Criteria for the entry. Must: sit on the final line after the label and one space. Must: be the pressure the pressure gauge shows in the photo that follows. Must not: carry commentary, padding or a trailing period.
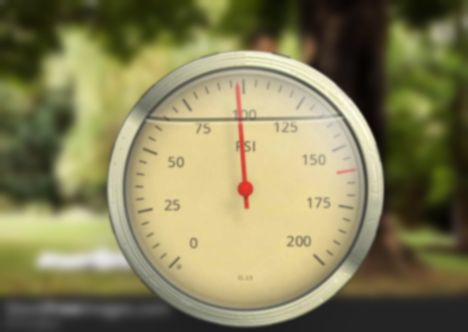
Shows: 97.5 psi
